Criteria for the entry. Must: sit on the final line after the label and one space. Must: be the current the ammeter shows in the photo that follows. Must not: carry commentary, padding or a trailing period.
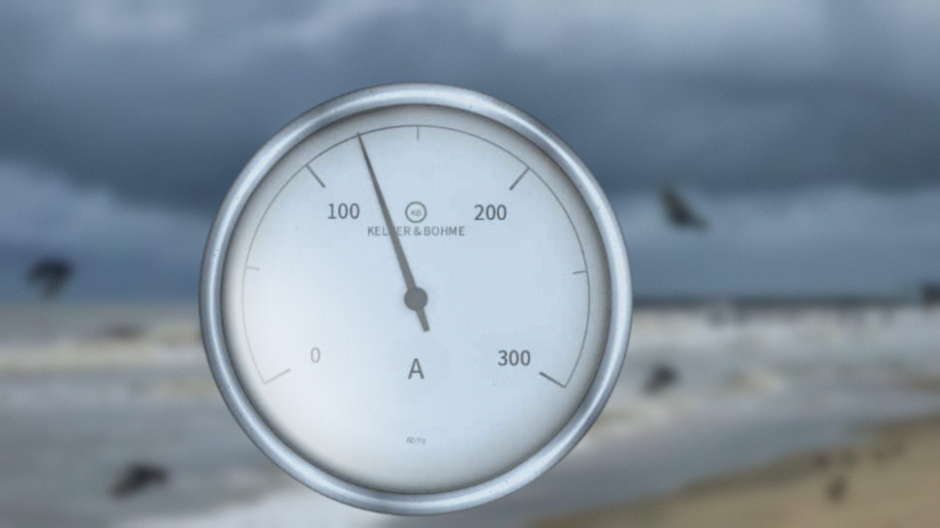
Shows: 125 A
